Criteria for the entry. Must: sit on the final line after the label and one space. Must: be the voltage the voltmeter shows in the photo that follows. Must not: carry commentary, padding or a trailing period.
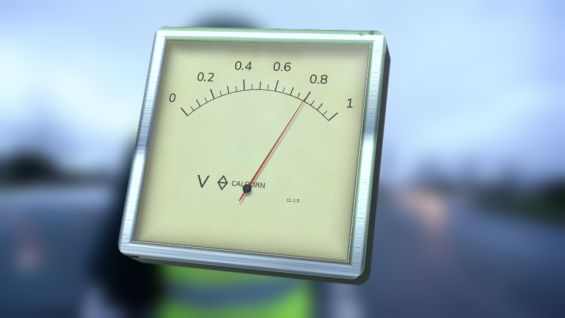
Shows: 0.8 V
